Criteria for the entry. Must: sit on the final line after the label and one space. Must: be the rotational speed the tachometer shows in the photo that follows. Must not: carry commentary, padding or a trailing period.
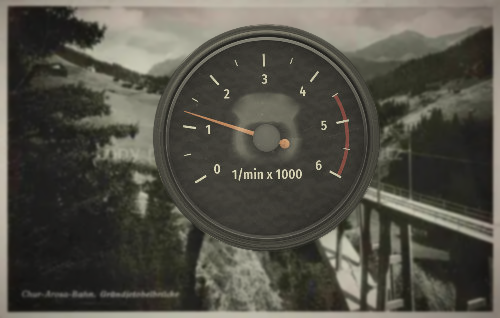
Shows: 1250 rpm
